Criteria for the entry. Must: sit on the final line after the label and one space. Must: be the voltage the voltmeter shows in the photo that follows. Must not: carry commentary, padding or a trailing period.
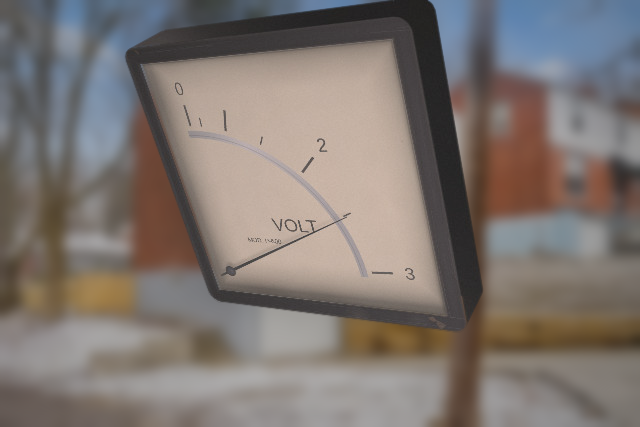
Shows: 2.5 V
